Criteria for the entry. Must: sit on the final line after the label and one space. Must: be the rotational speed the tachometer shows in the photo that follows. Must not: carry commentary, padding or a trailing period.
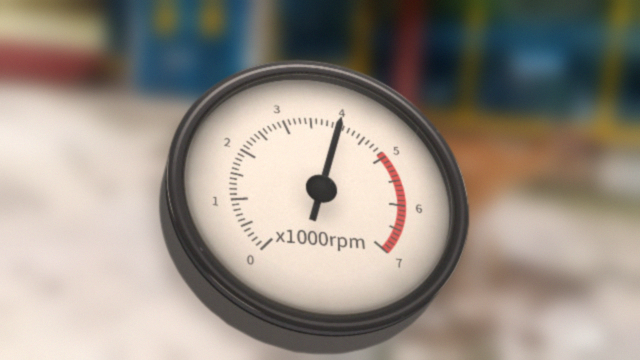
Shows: 4000 rpm
